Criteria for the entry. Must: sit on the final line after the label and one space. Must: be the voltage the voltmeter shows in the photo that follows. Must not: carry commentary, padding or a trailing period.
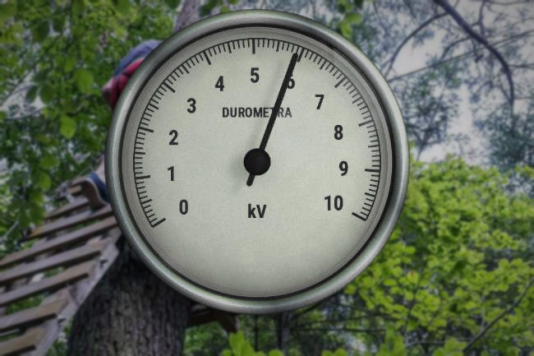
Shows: 5.9 kV
